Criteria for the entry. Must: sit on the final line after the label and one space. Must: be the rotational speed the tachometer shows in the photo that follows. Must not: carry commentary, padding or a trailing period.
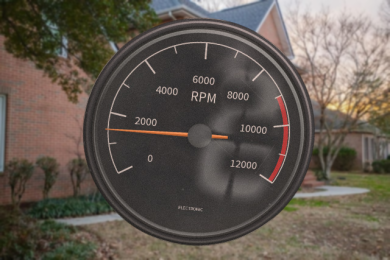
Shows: 1500 rpm
